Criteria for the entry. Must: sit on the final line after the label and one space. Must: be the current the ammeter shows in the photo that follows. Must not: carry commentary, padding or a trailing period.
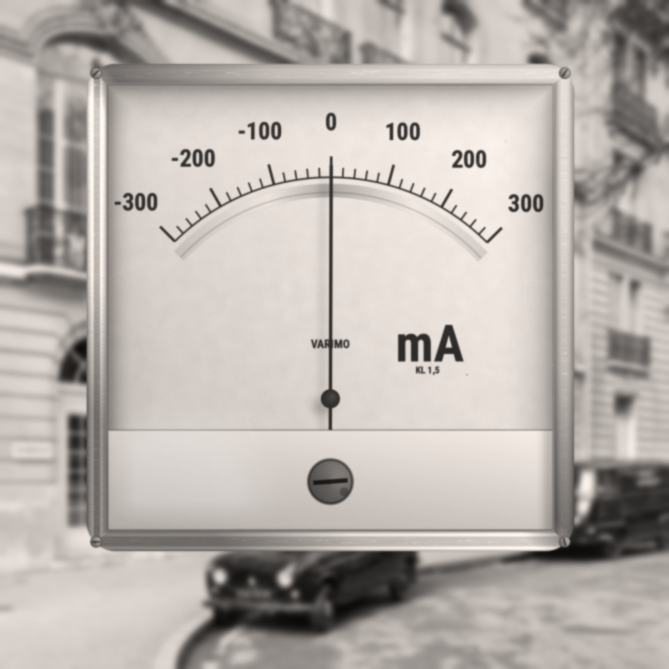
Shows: 0 mA
